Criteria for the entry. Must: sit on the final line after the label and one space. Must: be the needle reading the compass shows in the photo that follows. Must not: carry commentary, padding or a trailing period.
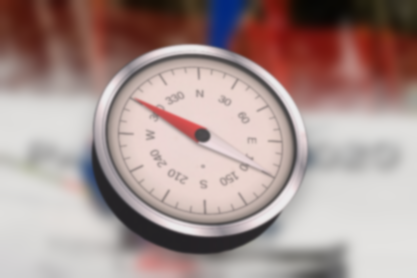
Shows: 300 °
